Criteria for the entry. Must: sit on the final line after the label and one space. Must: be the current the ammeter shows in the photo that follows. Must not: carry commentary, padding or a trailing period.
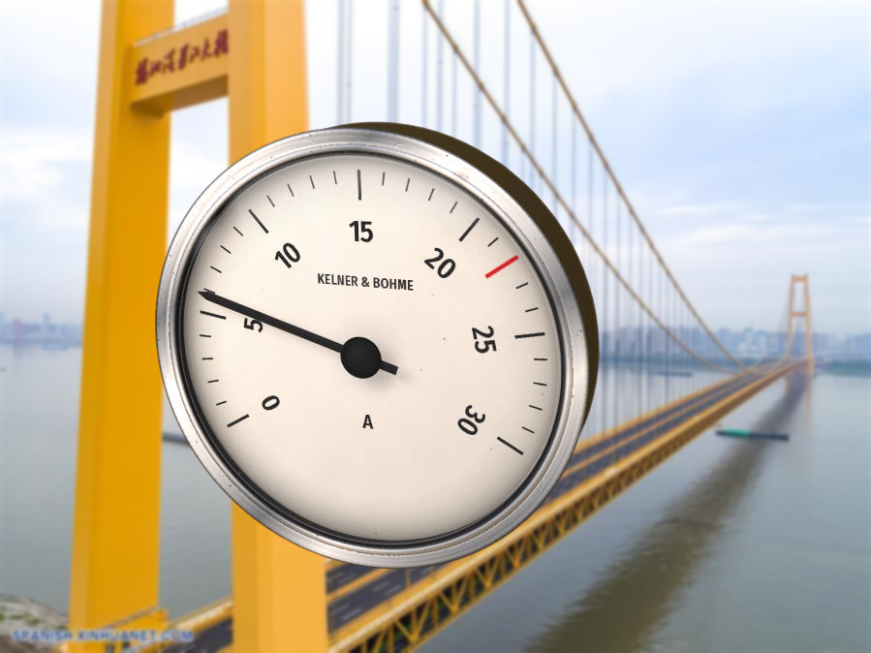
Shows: 6 A
